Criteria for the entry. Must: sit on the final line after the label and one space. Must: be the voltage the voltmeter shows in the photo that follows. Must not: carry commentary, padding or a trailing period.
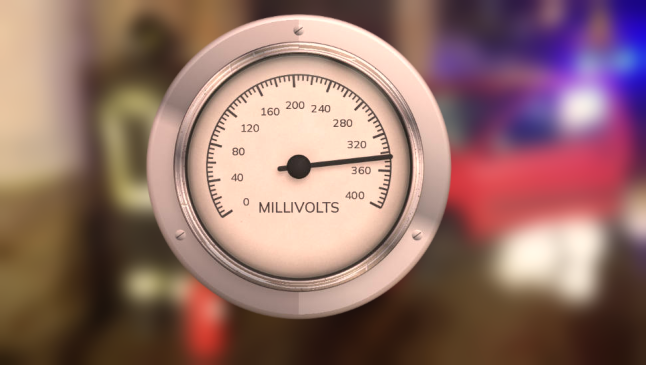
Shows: 345 mV
